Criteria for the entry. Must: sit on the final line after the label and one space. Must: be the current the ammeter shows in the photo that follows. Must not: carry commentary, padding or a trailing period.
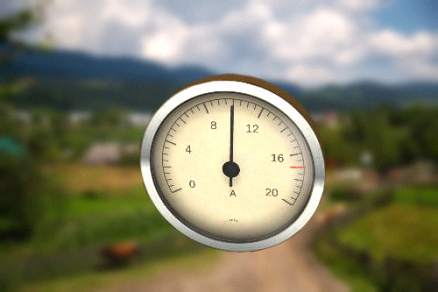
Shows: 10 A
